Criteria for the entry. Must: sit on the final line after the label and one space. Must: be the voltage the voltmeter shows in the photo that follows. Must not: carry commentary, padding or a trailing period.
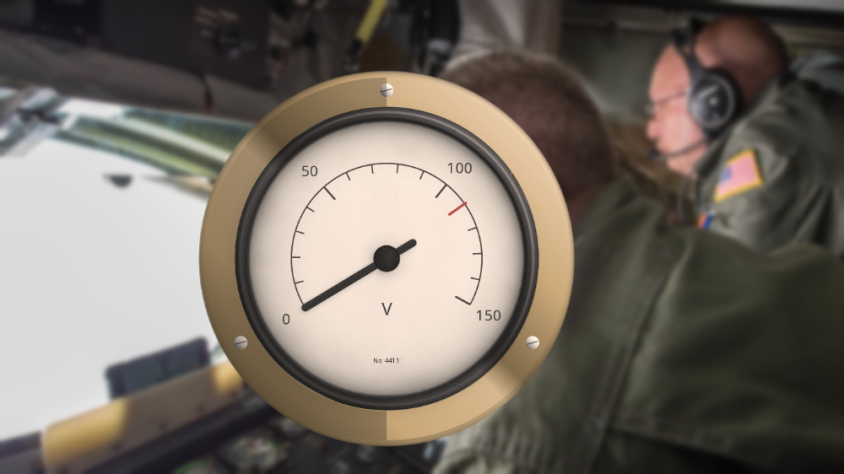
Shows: 0 V
